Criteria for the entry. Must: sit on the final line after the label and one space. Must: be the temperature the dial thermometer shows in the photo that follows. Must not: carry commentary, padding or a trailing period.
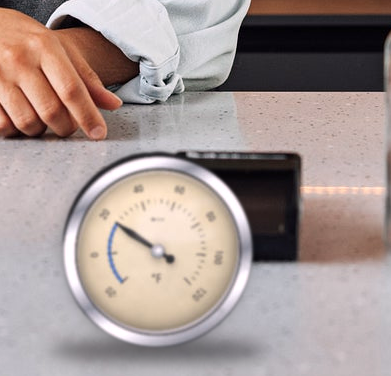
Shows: 20 °F
